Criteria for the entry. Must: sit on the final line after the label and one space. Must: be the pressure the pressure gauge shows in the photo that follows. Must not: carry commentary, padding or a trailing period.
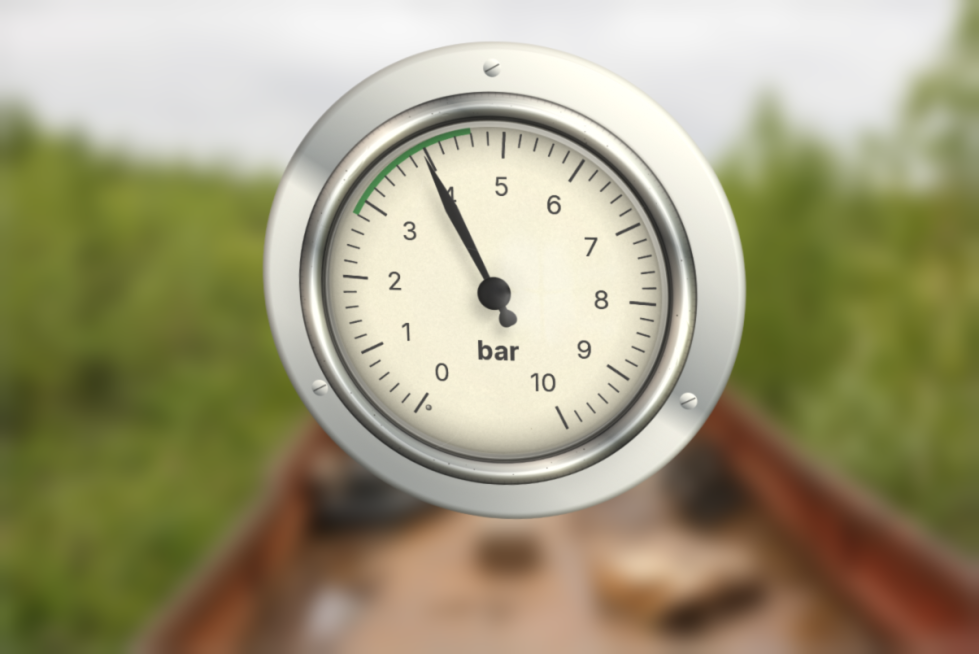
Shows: 4 bar
